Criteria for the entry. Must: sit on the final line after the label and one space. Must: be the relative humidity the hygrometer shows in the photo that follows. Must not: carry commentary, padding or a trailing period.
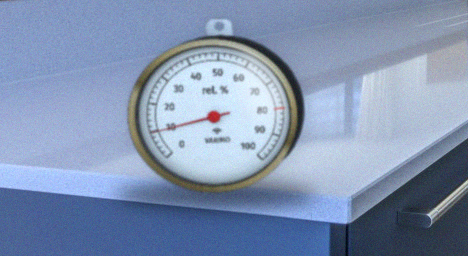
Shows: 10 %
